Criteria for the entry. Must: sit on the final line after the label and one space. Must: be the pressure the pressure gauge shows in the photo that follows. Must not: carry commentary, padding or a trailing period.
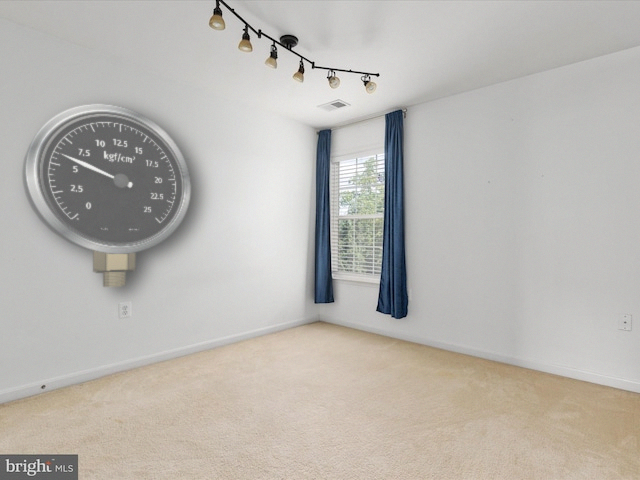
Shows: 6 kg/cm²
